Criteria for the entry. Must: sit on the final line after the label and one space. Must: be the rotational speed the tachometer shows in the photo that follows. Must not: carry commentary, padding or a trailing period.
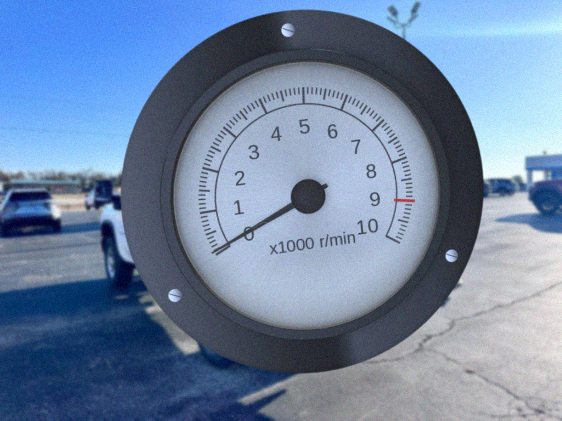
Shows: 100 rpm
